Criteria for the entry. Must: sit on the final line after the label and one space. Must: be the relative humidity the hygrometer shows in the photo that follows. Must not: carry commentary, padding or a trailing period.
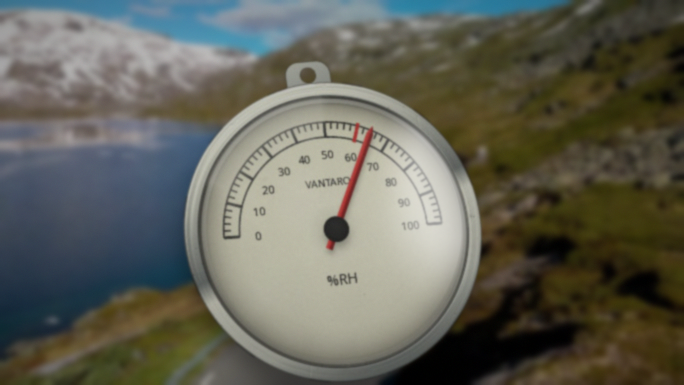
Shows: 64 %
